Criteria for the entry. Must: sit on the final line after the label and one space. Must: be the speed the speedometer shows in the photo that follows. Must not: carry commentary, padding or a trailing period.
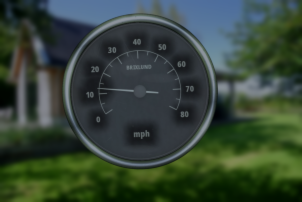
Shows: 12.5 mph
